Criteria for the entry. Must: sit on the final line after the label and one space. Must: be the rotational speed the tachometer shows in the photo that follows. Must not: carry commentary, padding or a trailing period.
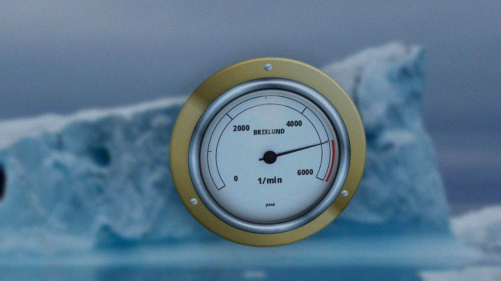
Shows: 5000 rpm
